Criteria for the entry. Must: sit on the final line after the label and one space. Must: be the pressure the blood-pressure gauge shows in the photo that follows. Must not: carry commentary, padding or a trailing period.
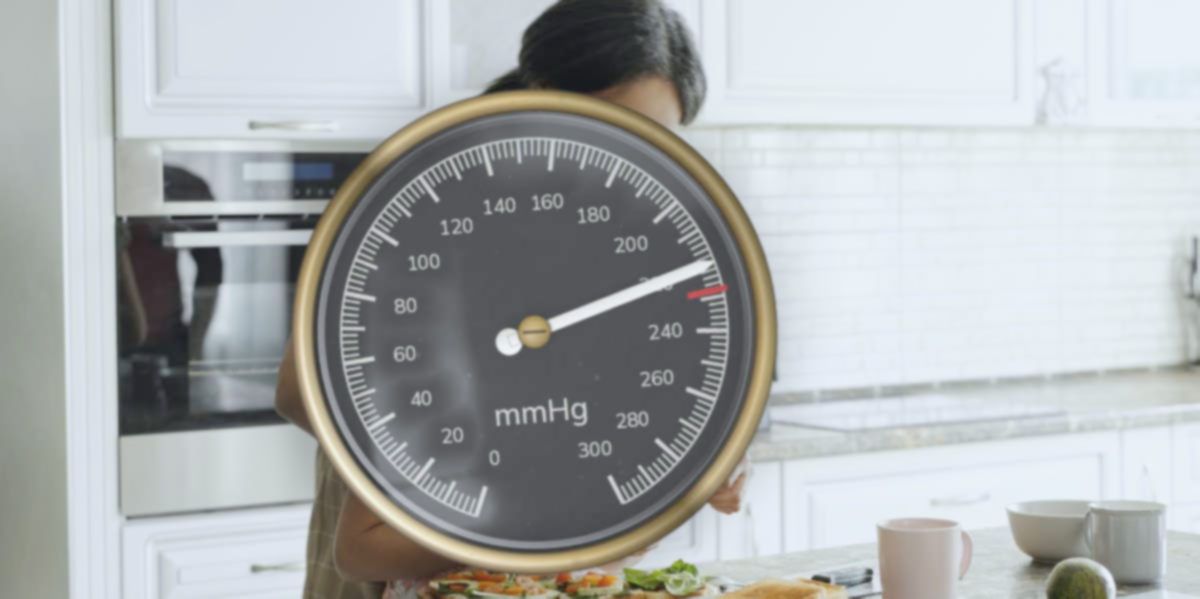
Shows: 220 mmHg
